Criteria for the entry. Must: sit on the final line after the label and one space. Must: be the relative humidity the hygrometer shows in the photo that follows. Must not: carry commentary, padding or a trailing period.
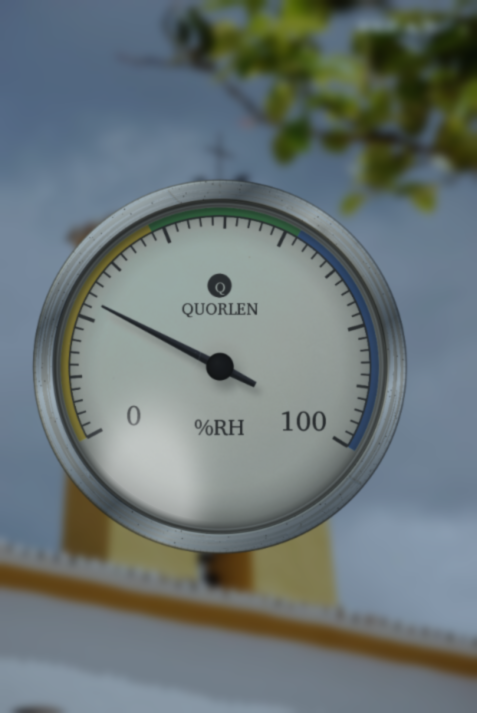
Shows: 23 %
